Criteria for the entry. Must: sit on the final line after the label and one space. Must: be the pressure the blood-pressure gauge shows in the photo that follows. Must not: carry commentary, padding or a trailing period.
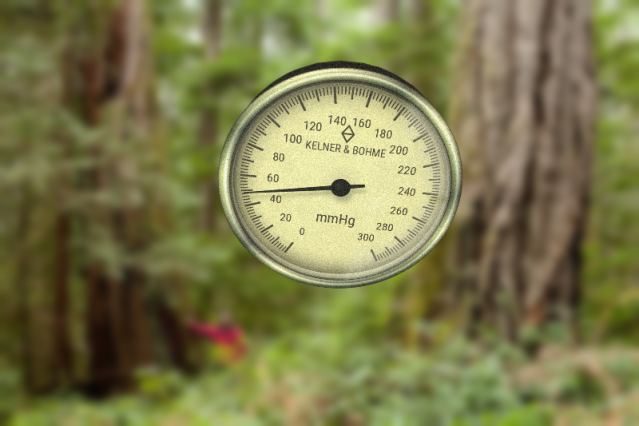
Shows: 50 mmHg
